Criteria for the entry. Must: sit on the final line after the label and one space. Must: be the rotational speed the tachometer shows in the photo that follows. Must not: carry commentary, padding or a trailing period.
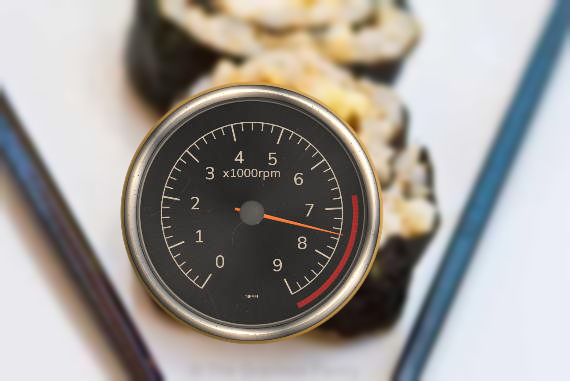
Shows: 7500 rpm
